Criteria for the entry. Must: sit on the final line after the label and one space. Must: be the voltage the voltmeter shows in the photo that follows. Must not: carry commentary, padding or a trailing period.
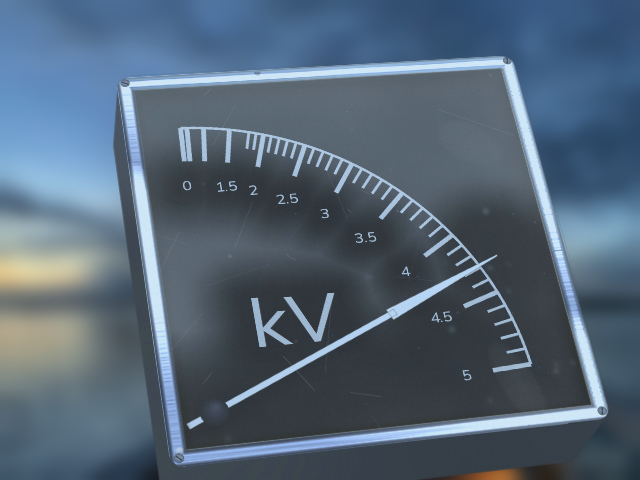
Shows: 4.3 kV
